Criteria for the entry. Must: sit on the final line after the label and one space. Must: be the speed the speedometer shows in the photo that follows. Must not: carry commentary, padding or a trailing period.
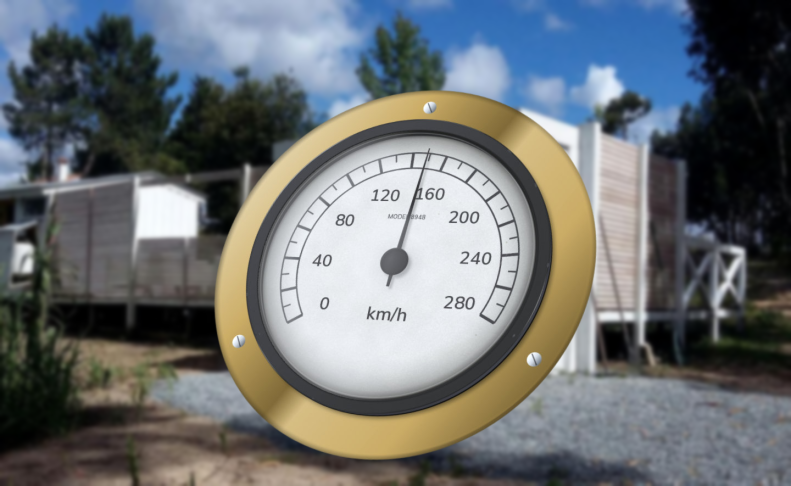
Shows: 150 km/h
